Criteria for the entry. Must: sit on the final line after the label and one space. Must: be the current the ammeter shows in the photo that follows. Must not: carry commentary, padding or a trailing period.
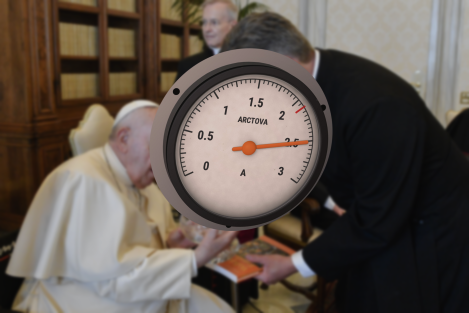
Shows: 2.5 A
